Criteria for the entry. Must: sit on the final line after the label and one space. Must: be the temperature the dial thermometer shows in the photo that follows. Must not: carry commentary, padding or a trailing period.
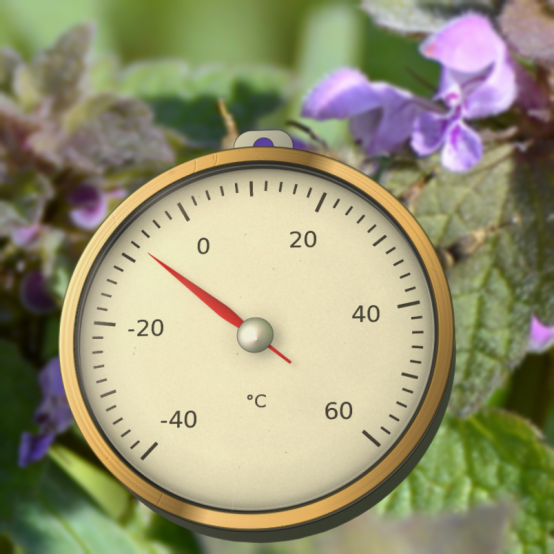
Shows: -8 °C
